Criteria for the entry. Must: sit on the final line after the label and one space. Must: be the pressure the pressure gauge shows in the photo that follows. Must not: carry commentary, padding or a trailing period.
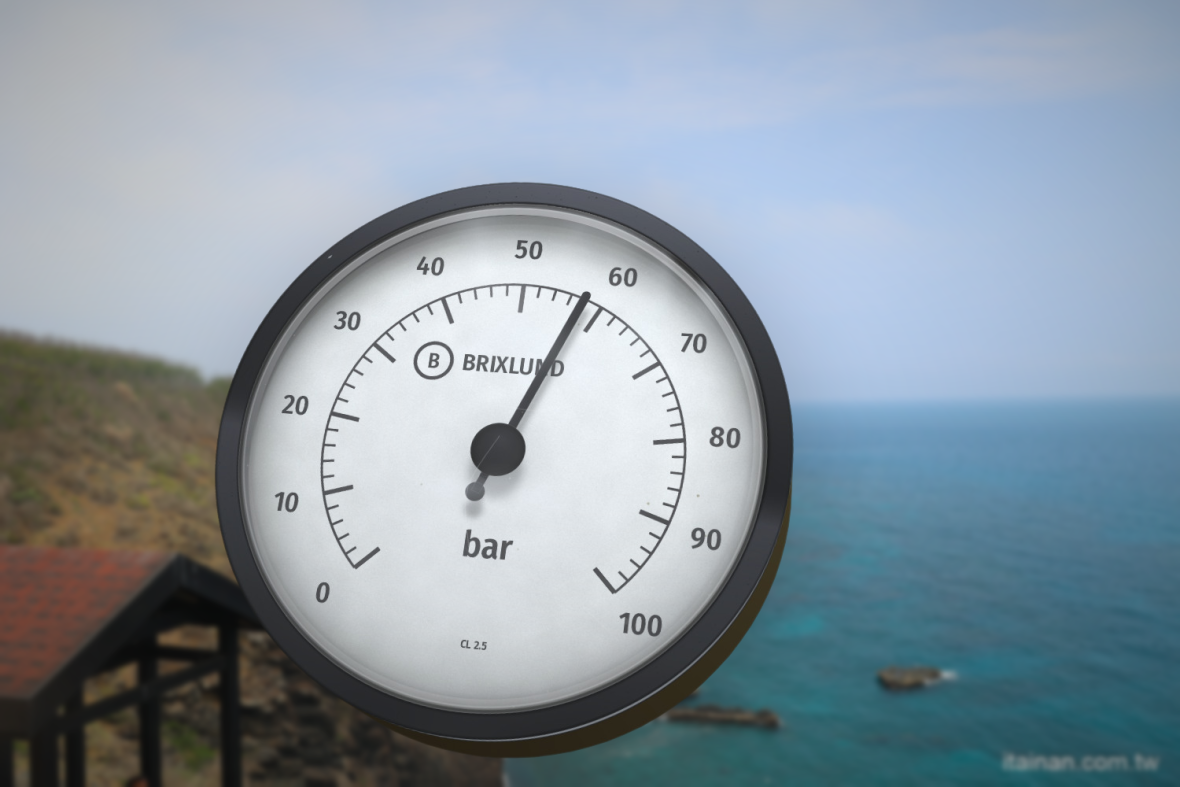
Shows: 58 bar
